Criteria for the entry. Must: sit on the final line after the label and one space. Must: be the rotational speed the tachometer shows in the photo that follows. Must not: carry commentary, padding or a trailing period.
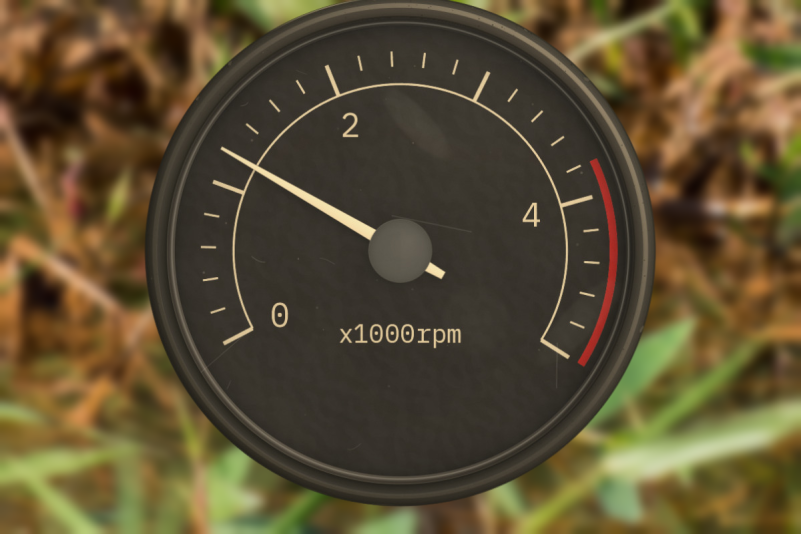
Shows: 1200 rpm
